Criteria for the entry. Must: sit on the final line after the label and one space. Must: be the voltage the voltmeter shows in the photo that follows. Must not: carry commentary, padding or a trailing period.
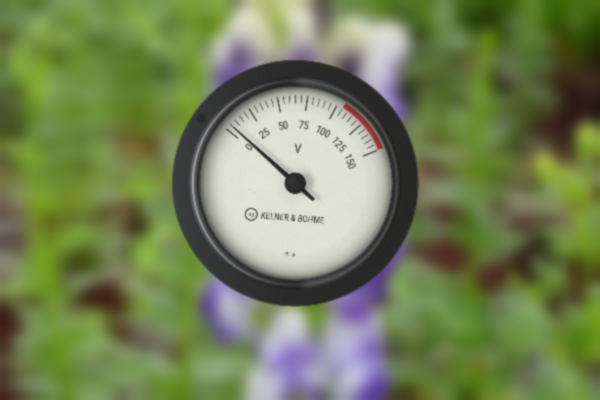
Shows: 5 V
